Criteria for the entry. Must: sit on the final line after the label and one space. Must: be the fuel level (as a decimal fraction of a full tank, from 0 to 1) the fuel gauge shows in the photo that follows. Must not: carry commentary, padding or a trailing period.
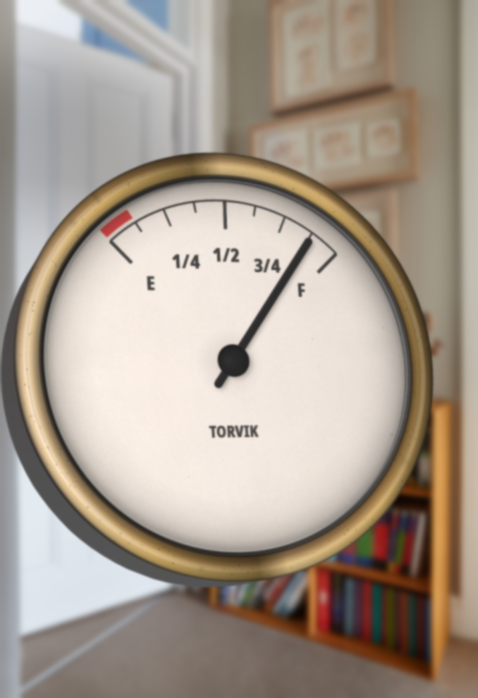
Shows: 0.875
